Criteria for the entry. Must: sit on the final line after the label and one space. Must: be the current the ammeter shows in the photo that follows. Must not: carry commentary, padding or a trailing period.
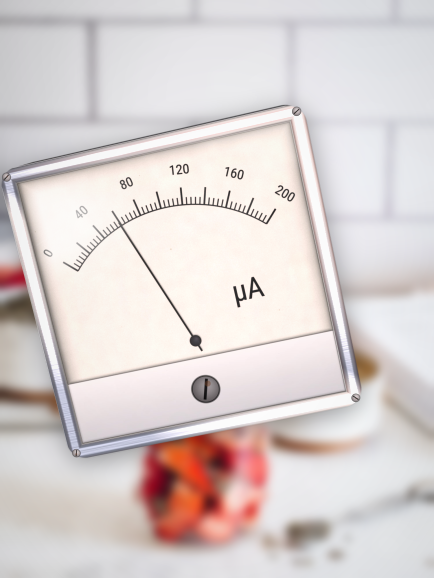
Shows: 60 µA
